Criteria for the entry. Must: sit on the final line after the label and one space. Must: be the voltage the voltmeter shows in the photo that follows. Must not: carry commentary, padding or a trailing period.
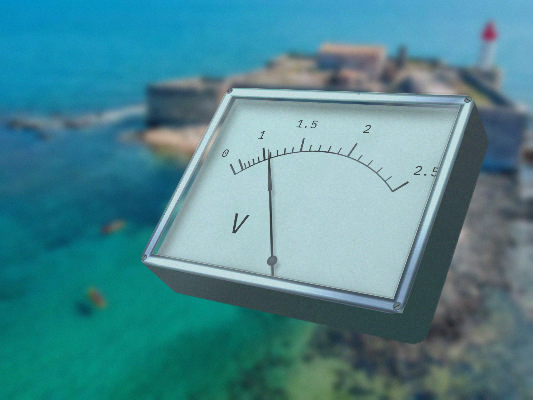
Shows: 1.1 V
